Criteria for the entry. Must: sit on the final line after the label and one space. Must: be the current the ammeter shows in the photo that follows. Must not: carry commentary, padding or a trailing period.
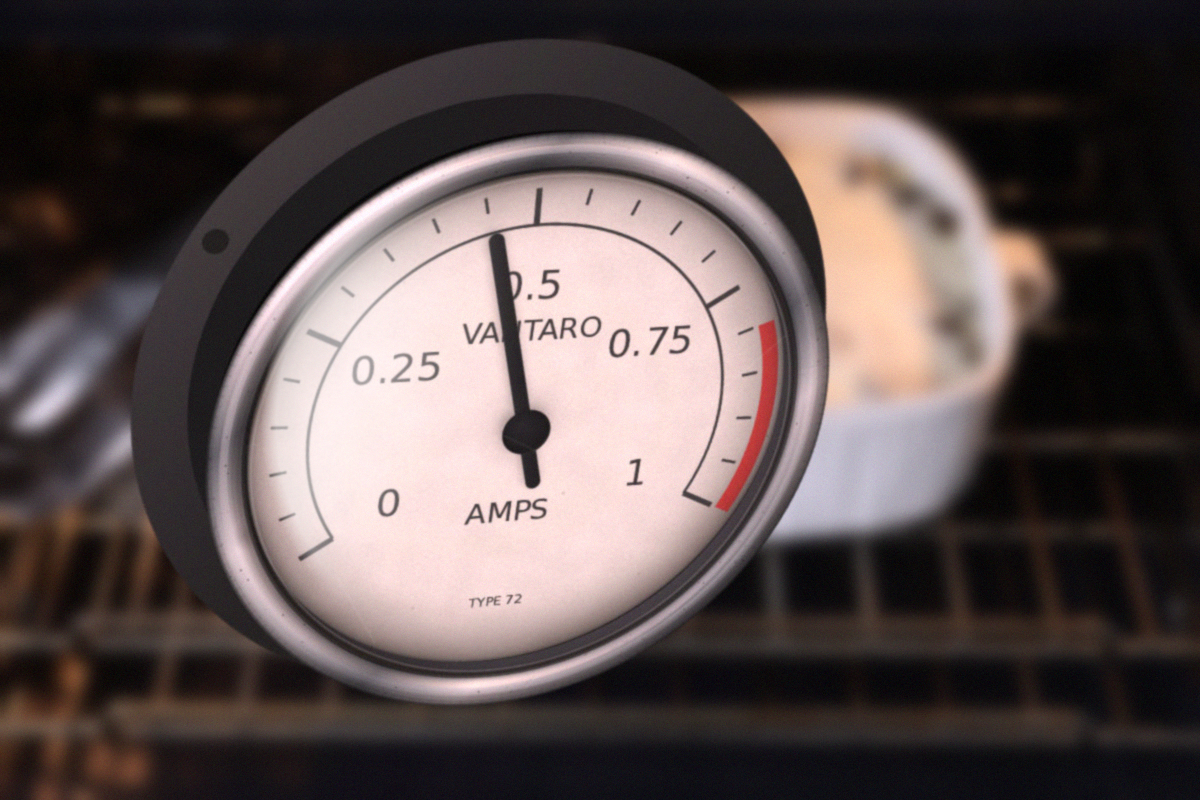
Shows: 0.45 A
